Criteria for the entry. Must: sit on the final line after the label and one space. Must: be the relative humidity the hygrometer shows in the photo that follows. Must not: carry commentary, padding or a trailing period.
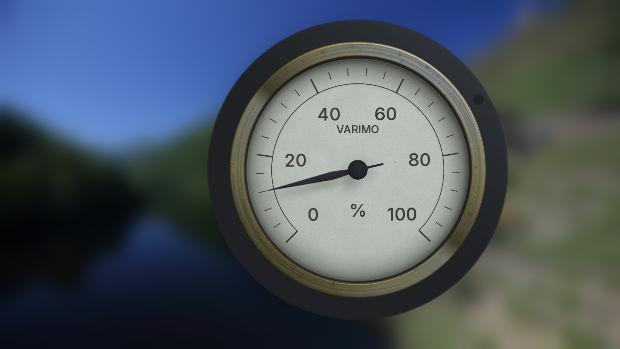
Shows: 12 %
